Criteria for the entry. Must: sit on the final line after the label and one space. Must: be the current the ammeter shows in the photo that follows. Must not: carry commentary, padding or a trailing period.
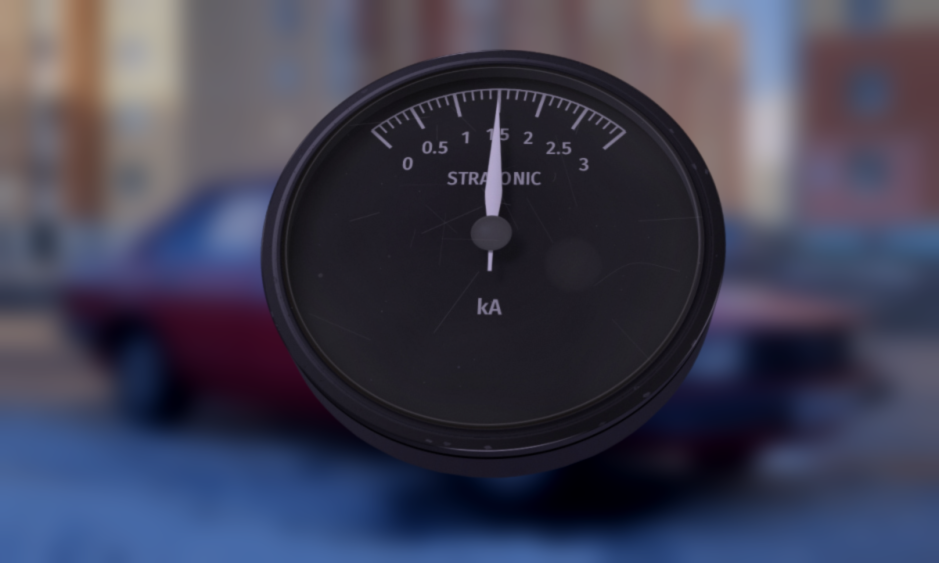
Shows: 1.5 kA
